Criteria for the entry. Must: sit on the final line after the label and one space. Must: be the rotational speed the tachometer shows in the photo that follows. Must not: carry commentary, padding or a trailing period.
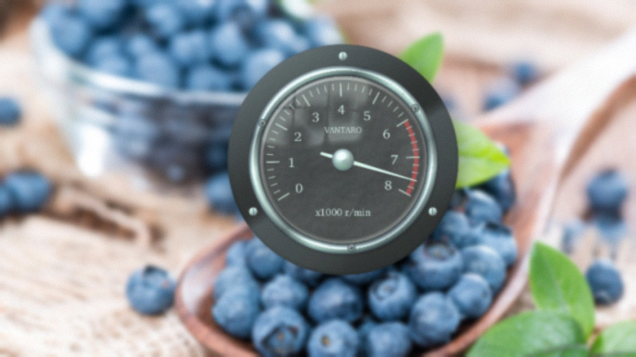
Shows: 7600 rpm
